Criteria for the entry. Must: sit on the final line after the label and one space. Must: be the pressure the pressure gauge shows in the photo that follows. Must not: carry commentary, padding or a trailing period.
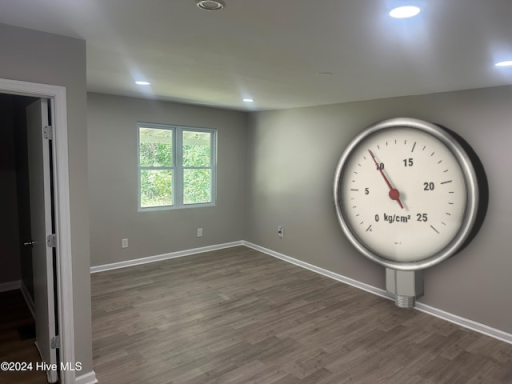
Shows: 10 kg/cm²
